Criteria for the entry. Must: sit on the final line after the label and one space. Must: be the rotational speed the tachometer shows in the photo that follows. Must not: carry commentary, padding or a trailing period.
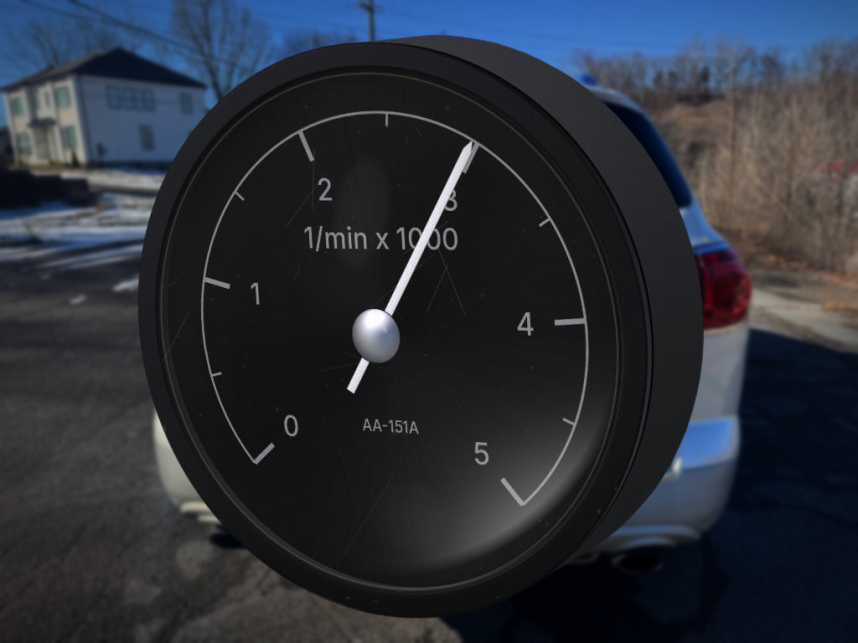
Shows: 3000 rpm
